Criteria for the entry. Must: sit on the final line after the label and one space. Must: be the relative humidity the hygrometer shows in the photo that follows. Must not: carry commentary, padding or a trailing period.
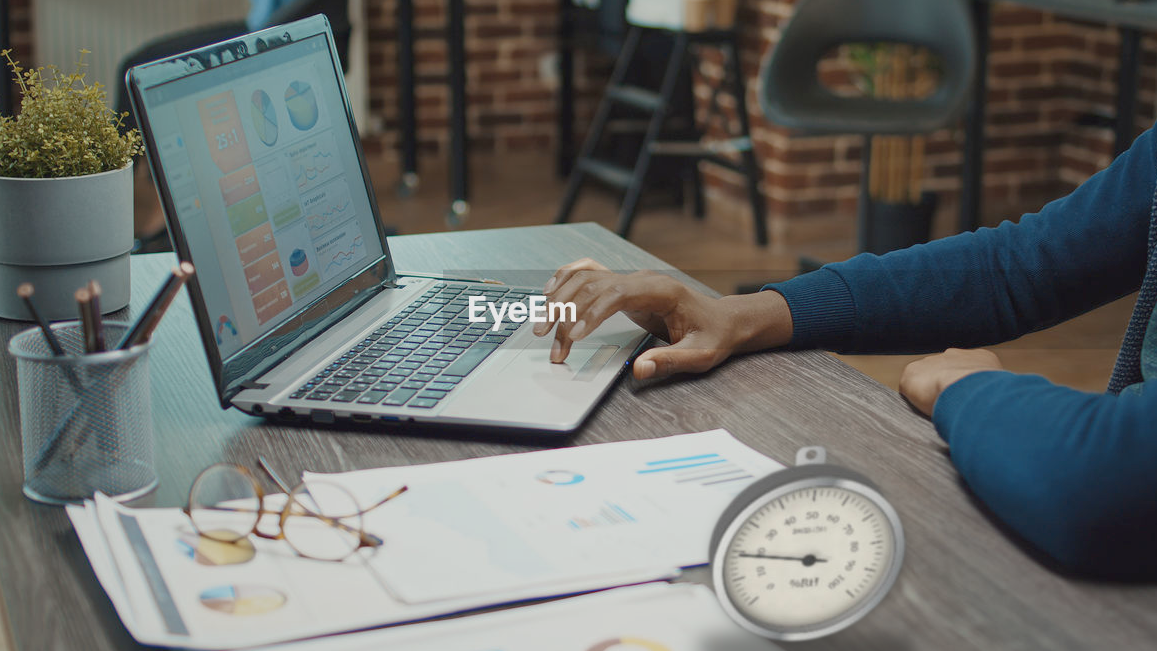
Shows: 20 %
